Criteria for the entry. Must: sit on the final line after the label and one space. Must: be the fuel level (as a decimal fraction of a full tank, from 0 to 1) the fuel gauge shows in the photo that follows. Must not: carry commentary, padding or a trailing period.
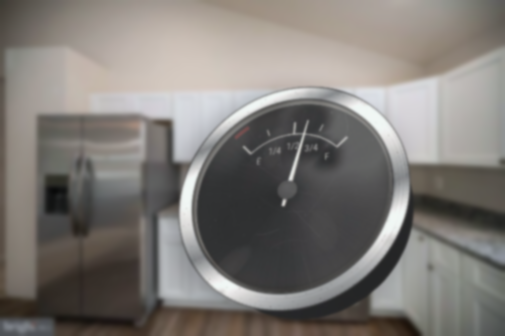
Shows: 0.625
